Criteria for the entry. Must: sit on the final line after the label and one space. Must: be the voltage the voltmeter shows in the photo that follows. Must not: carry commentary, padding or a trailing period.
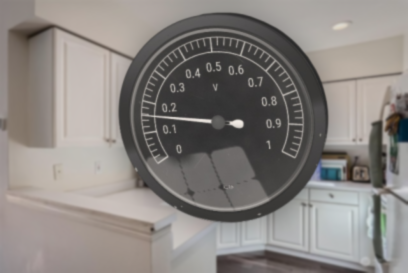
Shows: 0.16 V
